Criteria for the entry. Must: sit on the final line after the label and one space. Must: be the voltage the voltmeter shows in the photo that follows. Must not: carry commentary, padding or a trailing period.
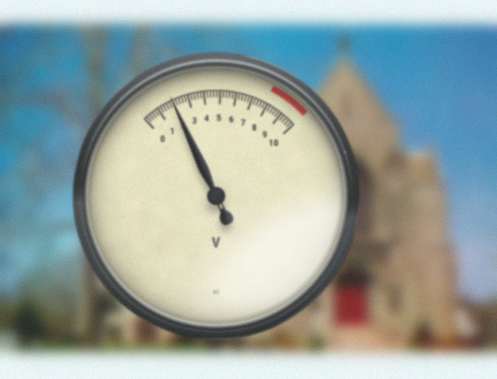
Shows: 2 V
